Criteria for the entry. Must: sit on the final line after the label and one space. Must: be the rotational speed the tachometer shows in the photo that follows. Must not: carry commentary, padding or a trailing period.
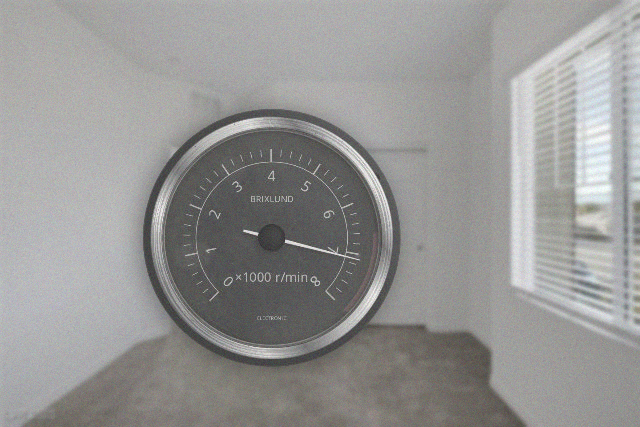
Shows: 7100 rpm
